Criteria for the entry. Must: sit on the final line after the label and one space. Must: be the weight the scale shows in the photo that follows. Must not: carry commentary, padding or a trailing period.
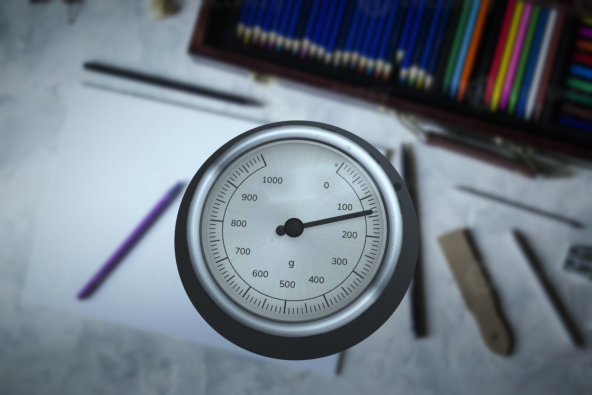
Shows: 140 g
